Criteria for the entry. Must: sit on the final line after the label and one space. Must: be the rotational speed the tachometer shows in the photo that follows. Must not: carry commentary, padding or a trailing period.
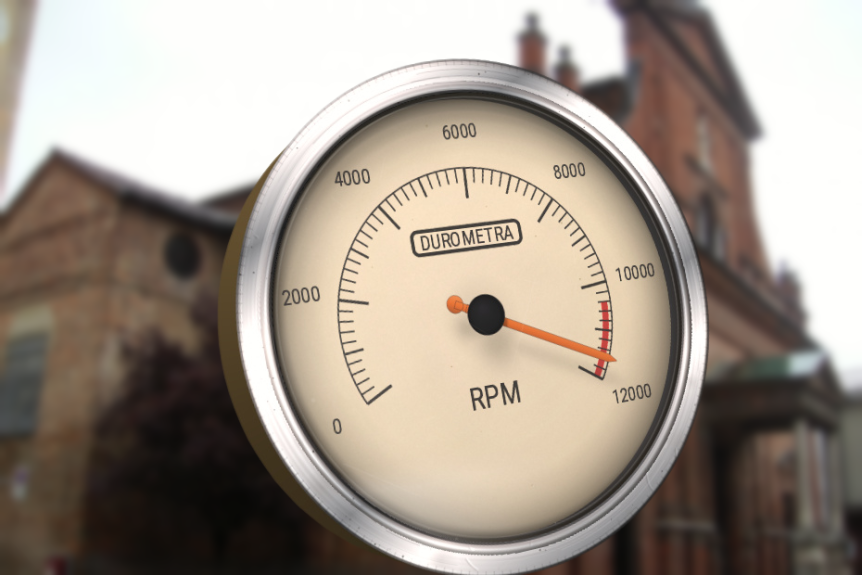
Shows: 11600 rpm
